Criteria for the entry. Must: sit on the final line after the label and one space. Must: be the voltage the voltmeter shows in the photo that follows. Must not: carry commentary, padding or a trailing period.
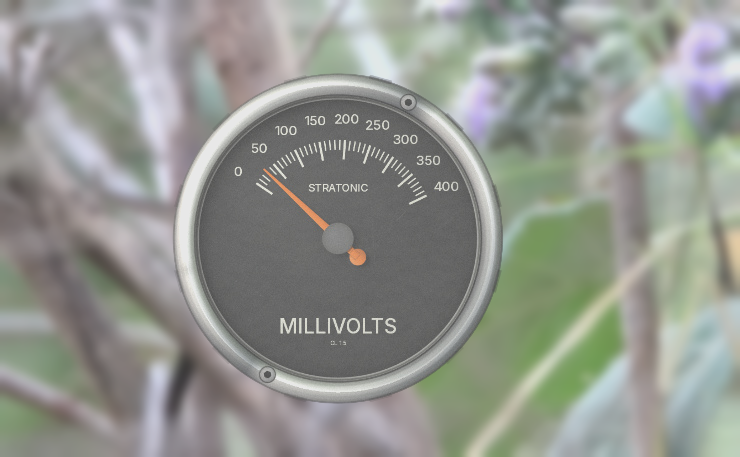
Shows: 30 mV
